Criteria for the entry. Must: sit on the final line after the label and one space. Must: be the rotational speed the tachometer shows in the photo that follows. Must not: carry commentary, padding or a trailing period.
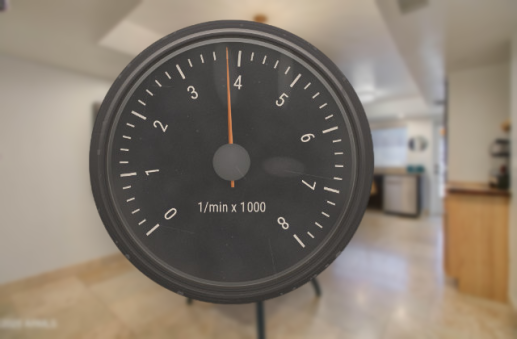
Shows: 3800 rpm
